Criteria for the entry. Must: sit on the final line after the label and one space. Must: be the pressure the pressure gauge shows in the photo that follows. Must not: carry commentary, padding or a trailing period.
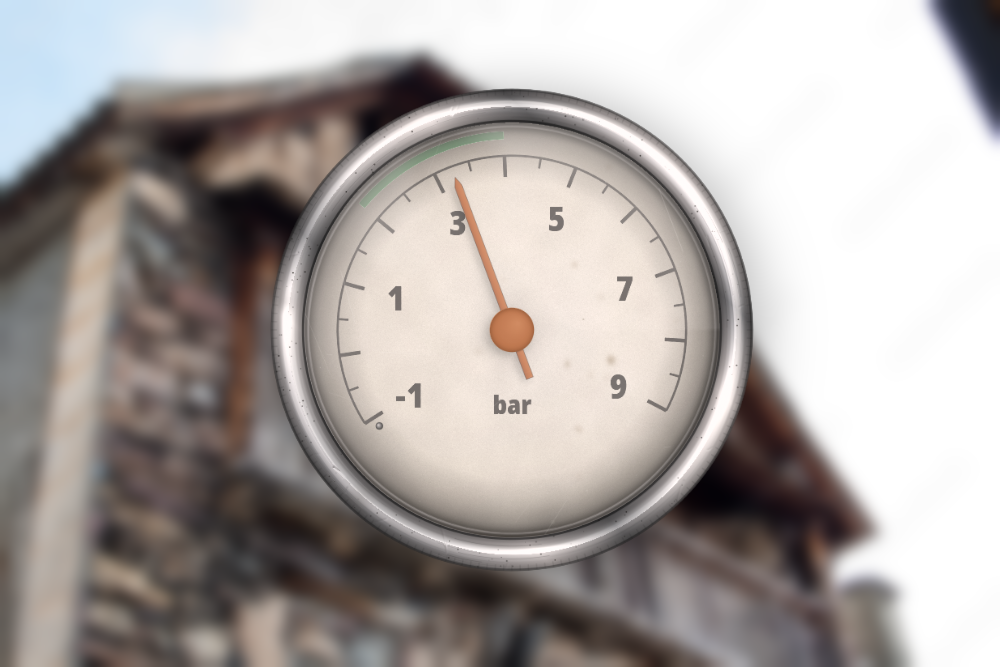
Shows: 3.25 bar
